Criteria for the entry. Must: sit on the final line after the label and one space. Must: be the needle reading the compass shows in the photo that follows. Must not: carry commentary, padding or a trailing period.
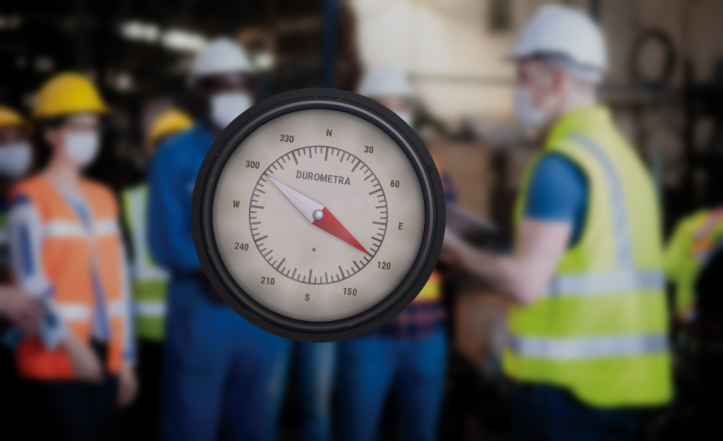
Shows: 120 °
